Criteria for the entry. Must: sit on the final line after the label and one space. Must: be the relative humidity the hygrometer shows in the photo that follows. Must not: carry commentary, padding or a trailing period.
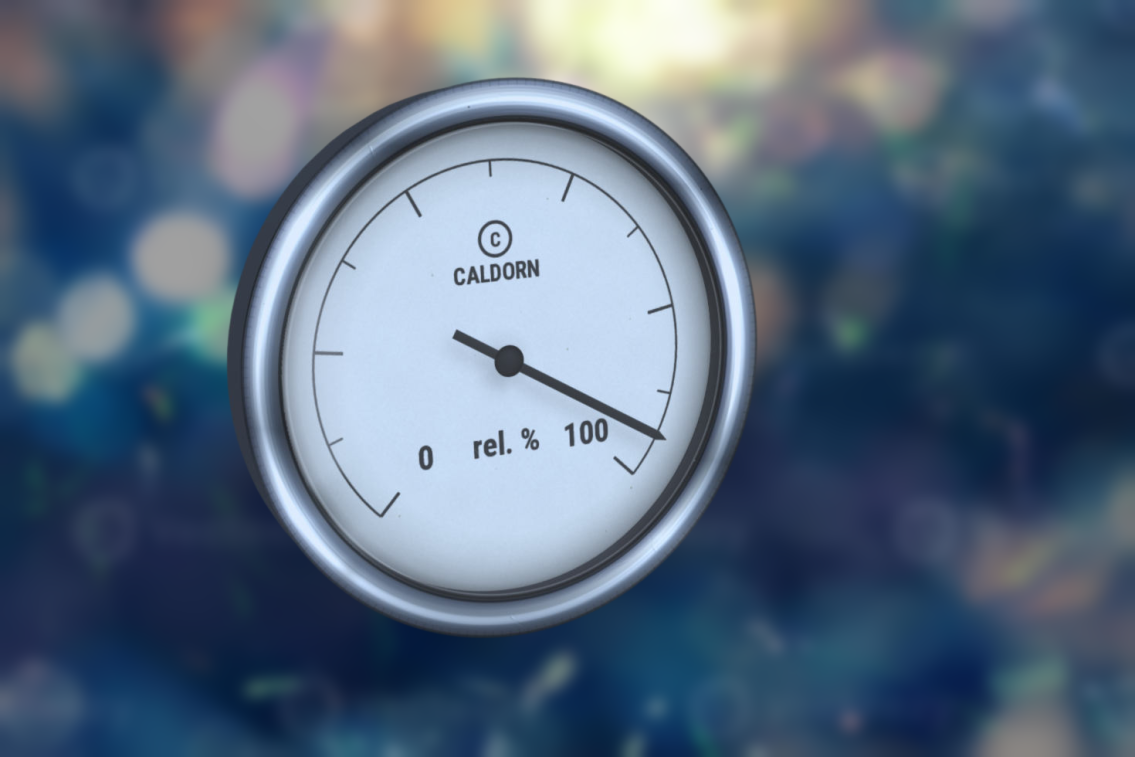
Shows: 95 %
